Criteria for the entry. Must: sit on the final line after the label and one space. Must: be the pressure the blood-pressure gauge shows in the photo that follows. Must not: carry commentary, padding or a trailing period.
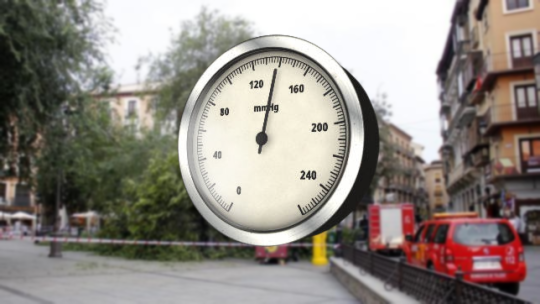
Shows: 140 mmHg
